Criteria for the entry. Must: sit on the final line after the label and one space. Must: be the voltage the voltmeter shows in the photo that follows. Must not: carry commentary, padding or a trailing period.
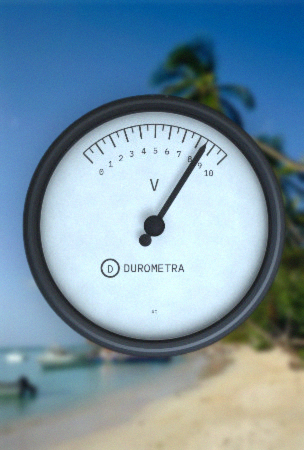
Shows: 8.5 V
